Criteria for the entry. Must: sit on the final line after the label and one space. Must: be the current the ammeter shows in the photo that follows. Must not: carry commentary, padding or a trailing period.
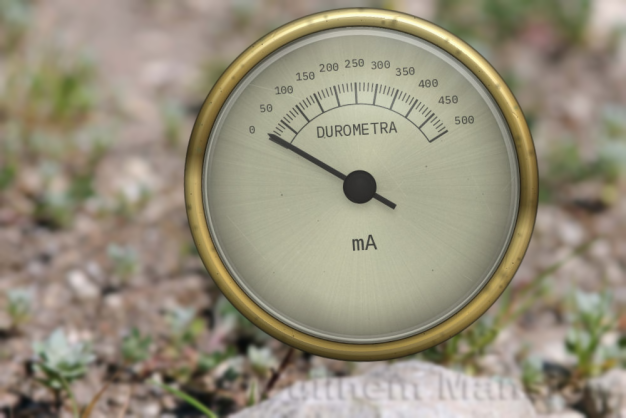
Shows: 10 mA
